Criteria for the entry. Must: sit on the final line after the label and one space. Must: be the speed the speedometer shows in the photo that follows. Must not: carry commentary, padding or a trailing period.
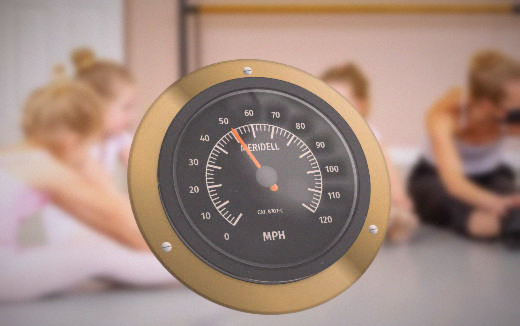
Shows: 50 mph
